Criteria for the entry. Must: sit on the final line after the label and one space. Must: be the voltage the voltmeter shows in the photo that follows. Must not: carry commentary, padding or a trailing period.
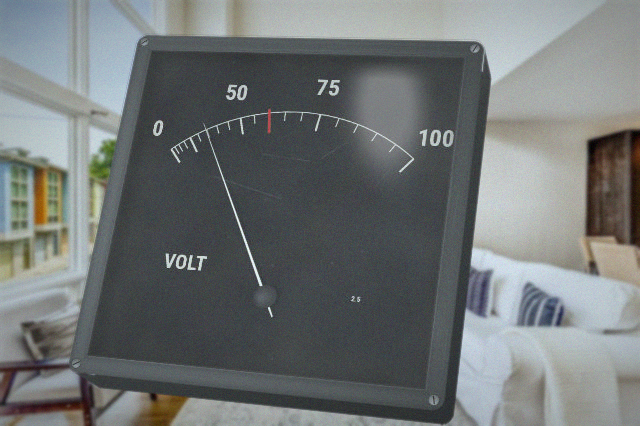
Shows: 35 V
